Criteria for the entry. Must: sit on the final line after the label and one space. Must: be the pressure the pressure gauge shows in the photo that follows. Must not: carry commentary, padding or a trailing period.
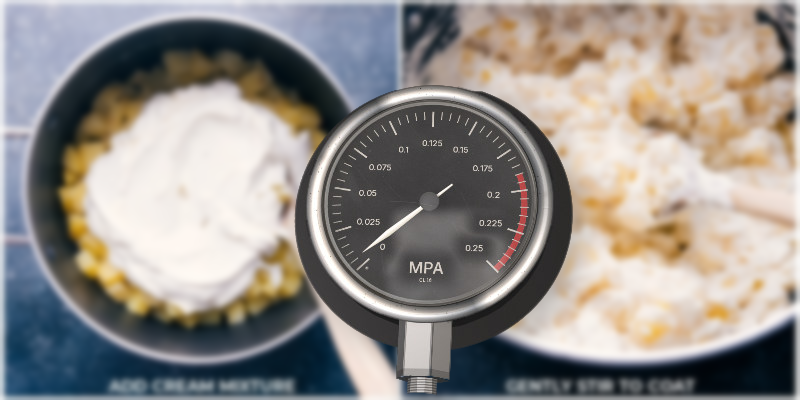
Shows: 0.005 MPa
